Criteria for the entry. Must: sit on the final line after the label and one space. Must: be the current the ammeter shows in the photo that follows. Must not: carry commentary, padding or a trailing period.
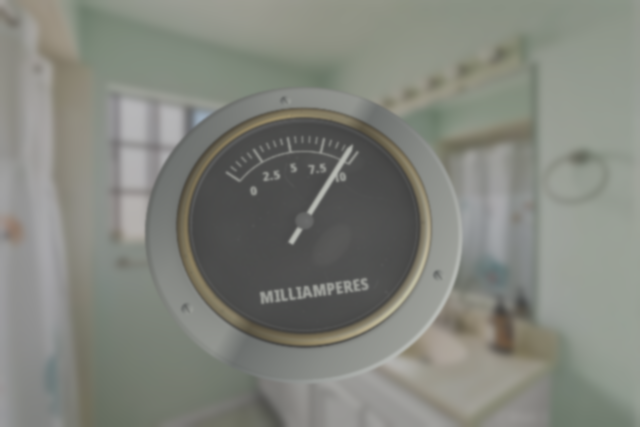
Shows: 9.5 mA
